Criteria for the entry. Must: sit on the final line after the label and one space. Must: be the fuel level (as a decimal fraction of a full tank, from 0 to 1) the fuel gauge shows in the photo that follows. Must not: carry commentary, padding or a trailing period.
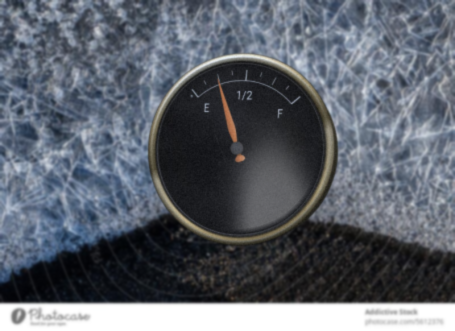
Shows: 0.25
